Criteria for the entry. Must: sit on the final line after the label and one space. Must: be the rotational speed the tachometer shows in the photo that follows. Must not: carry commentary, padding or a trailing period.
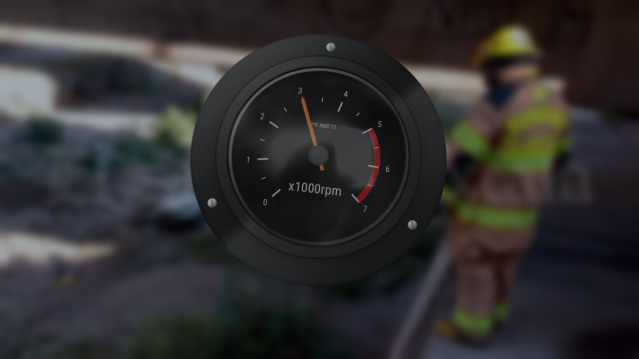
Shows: 3000 rpm
